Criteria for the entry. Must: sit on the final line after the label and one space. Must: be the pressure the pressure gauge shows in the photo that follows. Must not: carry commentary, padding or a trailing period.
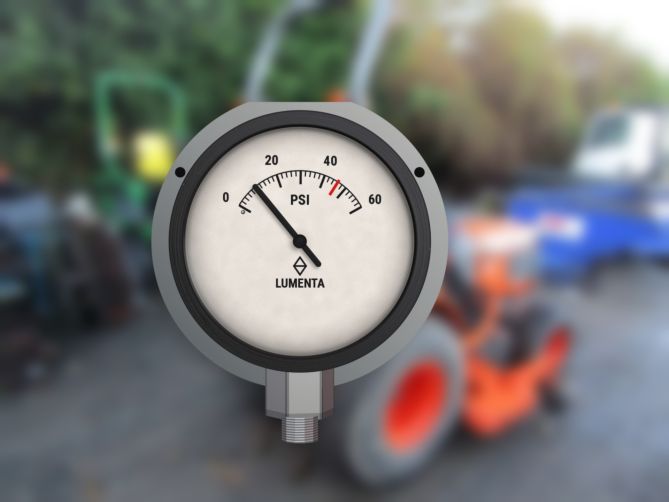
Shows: 10 psi
